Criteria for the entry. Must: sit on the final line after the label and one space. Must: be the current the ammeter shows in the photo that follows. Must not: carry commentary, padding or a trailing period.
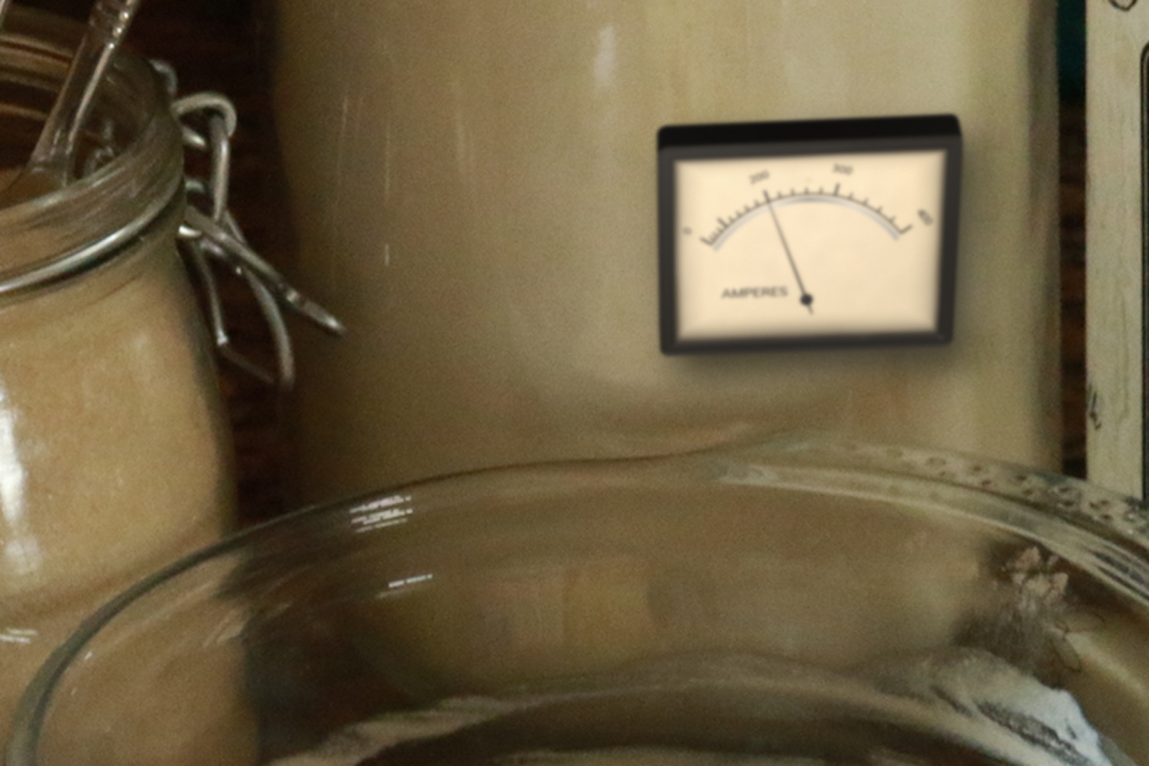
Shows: 200 A
